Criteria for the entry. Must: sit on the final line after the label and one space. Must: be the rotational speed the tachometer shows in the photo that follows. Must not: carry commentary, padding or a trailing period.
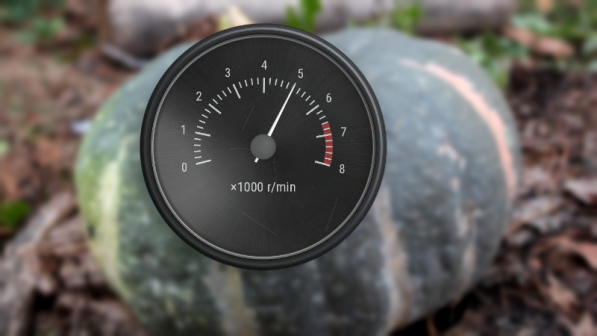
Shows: 5000 rpm
